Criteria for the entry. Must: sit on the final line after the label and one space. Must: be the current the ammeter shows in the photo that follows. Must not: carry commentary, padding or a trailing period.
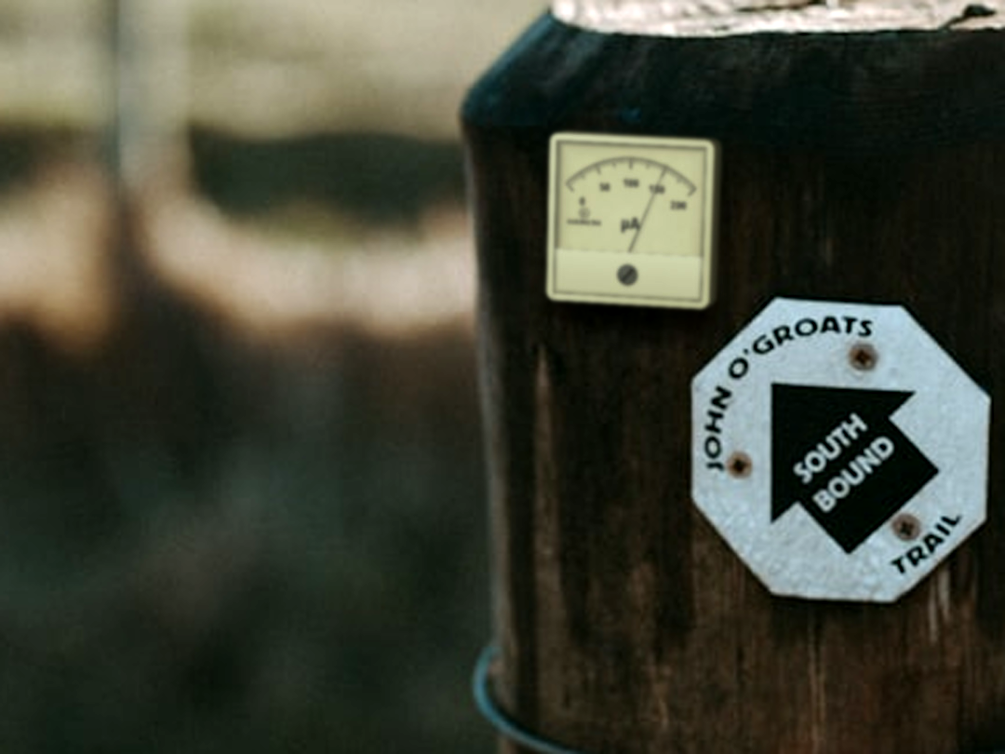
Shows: 150 µA
